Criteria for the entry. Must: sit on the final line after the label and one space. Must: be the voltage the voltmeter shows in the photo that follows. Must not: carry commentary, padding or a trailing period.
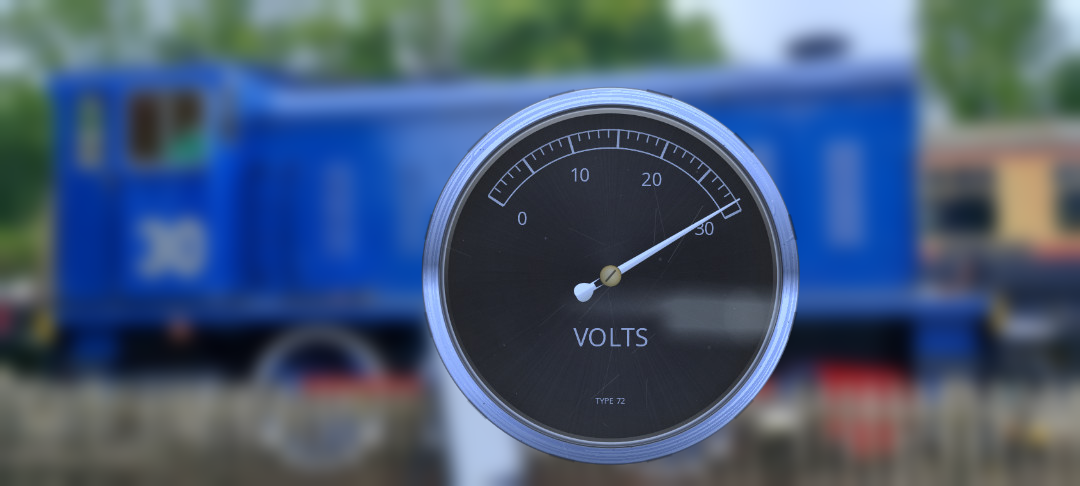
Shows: 29 V
